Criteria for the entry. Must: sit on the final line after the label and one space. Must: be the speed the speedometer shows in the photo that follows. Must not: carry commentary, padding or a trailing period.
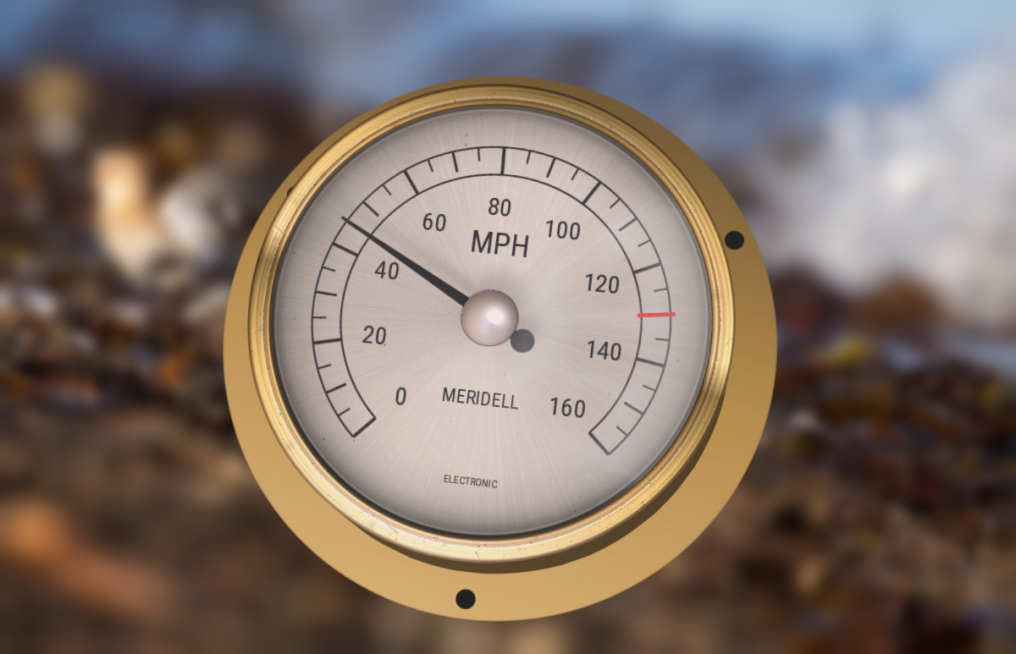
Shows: 45 mph
